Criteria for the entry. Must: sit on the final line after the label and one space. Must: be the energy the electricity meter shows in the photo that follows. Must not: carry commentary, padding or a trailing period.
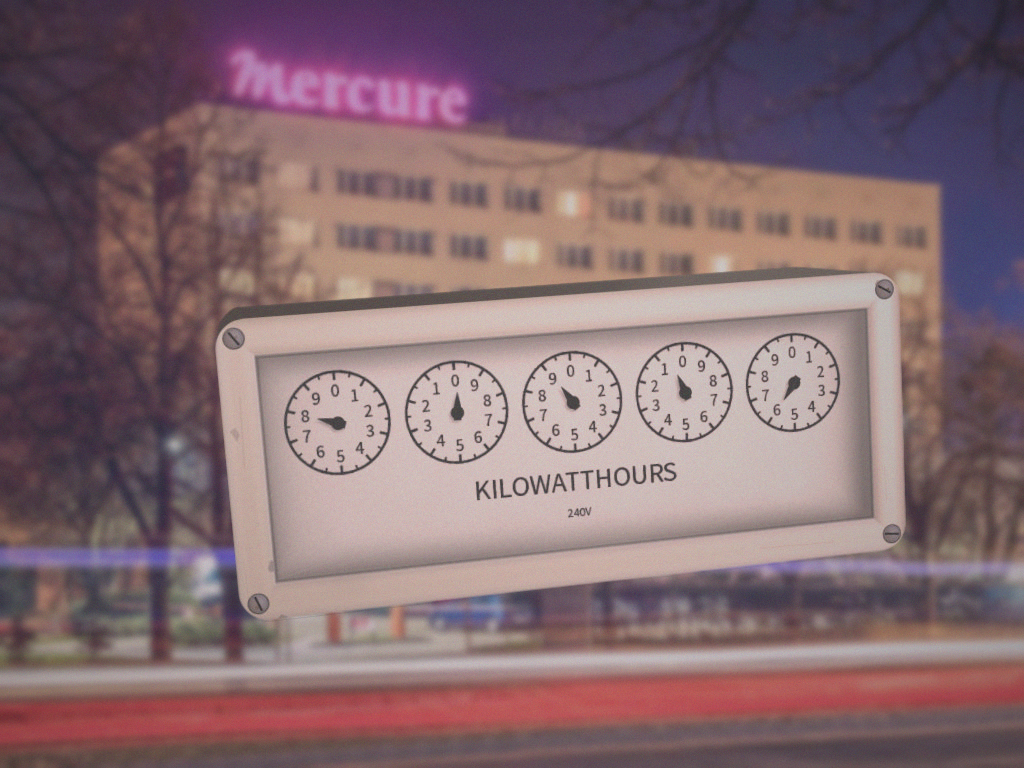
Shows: 79906 kWh
